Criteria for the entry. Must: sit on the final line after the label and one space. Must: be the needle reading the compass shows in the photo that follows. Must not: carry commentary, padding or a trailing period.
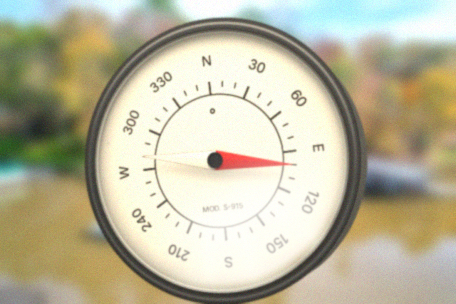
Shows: 100 °
